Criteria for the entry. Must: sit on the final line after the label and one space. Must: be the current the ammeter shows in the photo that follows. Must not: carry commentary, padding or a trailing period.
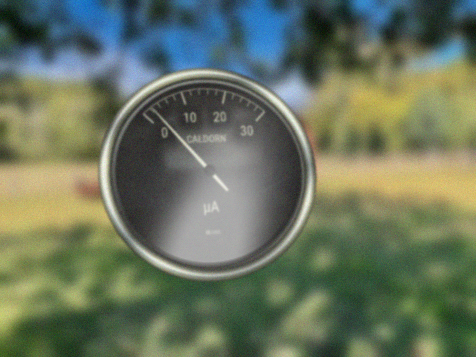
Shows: 2 µA
